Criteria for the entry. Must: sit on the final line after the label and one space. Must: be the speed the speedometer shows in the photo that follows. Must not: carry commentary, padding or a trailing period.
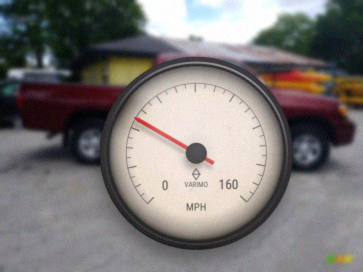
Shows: 45 mph
